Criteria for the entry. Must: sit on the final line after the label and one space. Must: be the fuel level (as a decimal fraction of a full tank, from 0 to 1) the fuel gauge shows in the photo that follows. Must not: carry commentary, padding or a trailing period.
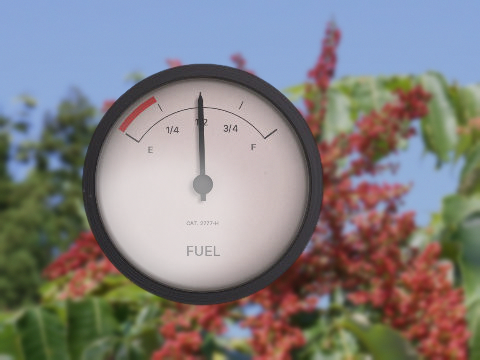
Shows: 0.5
